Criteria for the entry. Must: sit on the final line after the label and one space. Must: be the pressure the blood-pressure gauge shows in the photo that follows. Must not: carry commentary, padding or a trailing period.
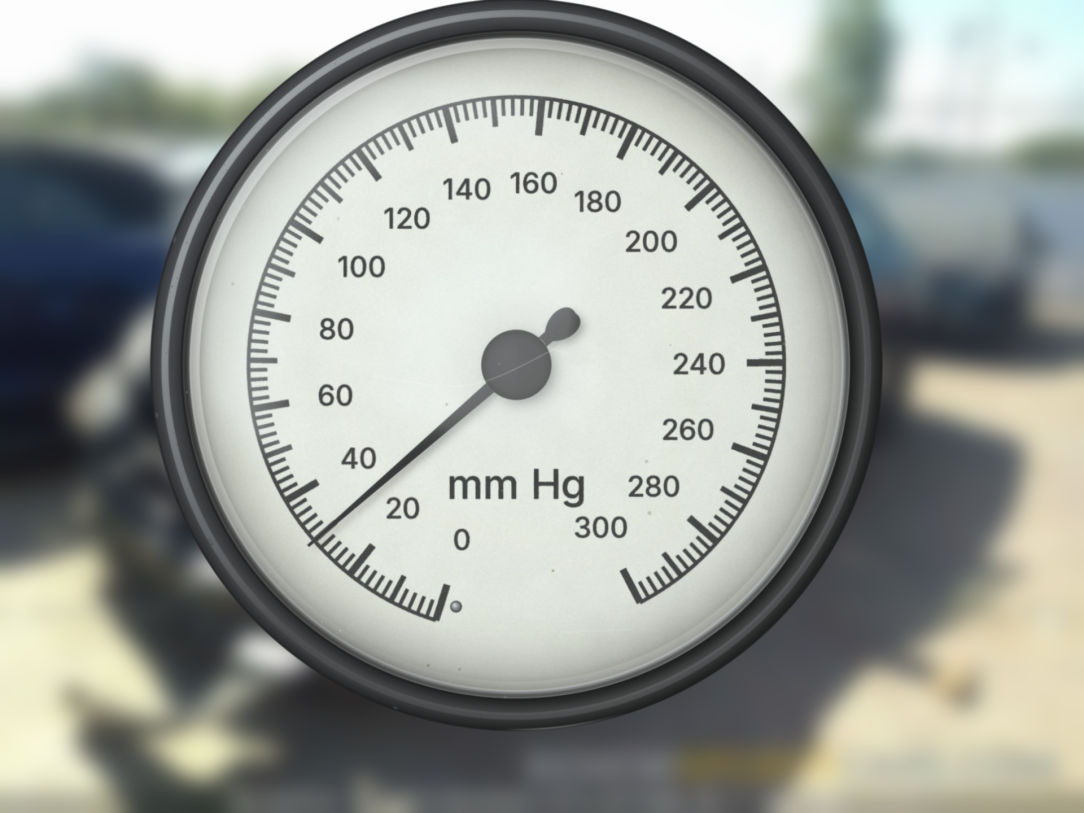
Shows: 30 mmHg
